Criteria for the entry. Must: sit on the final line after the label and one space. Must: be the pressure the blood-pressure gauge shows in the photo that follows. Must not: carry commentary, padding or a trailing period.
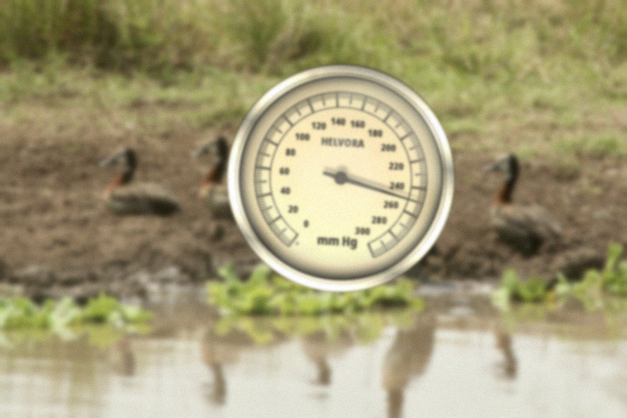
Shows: 250 mmHg
